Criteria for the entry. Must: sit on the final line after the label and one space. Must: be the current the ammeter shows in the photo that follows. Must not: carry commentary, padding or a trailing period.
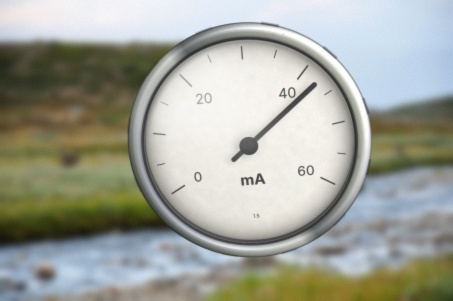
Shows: 42.5 mA
